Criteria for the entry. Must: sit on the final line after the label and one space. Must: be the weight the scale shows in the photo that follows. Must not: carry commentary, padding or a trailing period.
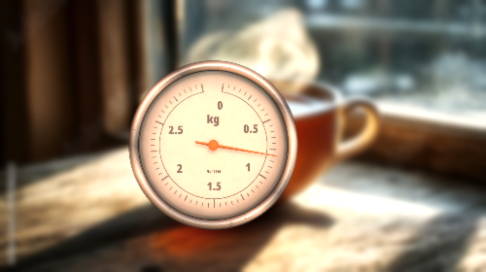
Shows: 0.8 kg
